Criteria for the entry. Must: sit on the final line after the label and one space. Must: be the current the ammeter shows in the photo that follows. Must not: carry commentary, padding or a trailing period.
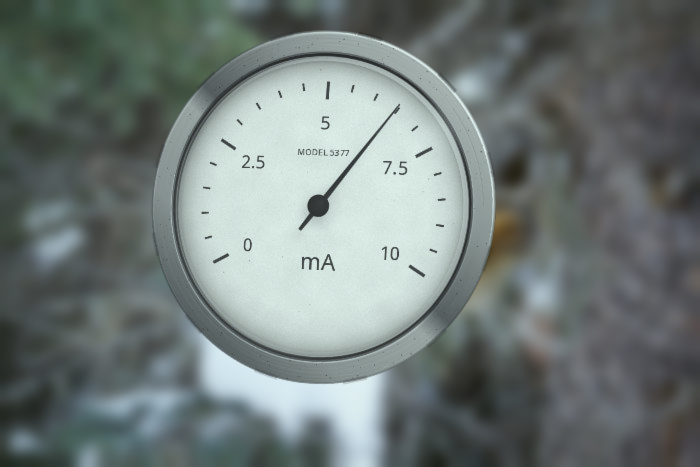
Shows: 6.5 mA
